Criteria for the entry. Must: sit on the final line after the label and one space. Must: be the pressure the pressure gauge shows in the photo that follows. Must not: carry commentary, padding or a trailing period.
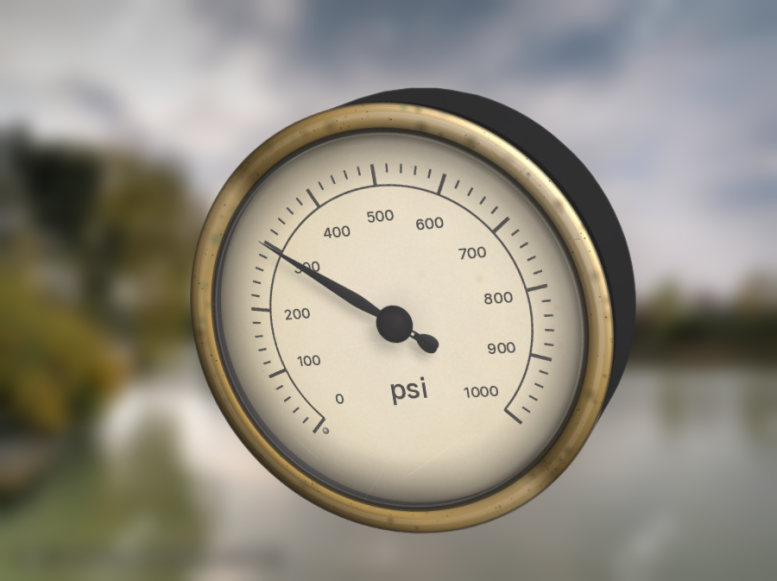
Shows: 300 psi
